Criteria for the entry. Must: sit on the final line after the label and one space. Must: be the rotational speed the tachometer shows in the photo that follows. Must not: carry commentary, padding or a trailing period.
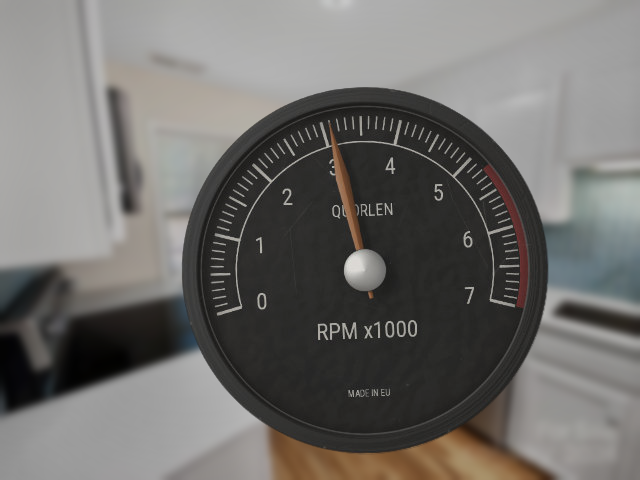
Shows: 3100 rpm
